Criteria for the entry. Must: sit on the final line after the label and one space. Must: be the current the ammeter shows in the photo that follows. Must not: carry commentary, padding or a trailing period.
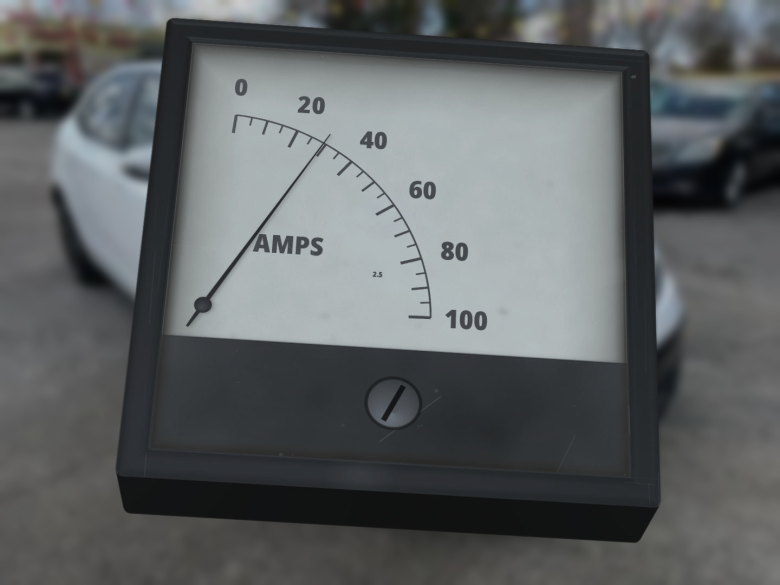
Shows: 30 A
